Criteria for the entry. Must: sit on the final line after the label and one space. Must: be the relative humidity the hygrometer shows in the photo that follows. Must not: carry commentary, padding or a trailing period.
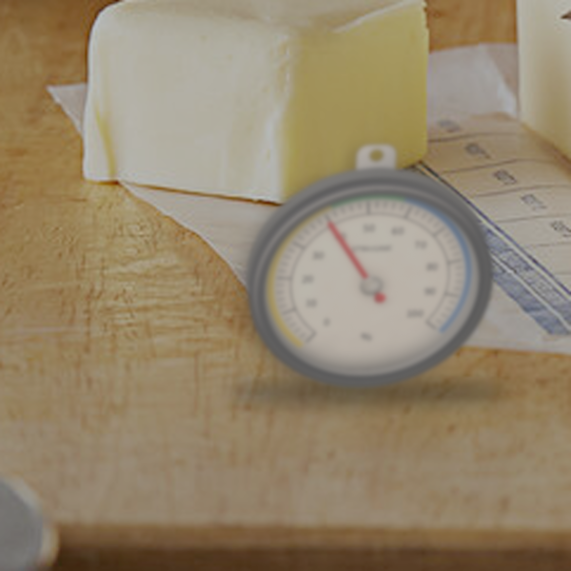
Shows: 40 %
